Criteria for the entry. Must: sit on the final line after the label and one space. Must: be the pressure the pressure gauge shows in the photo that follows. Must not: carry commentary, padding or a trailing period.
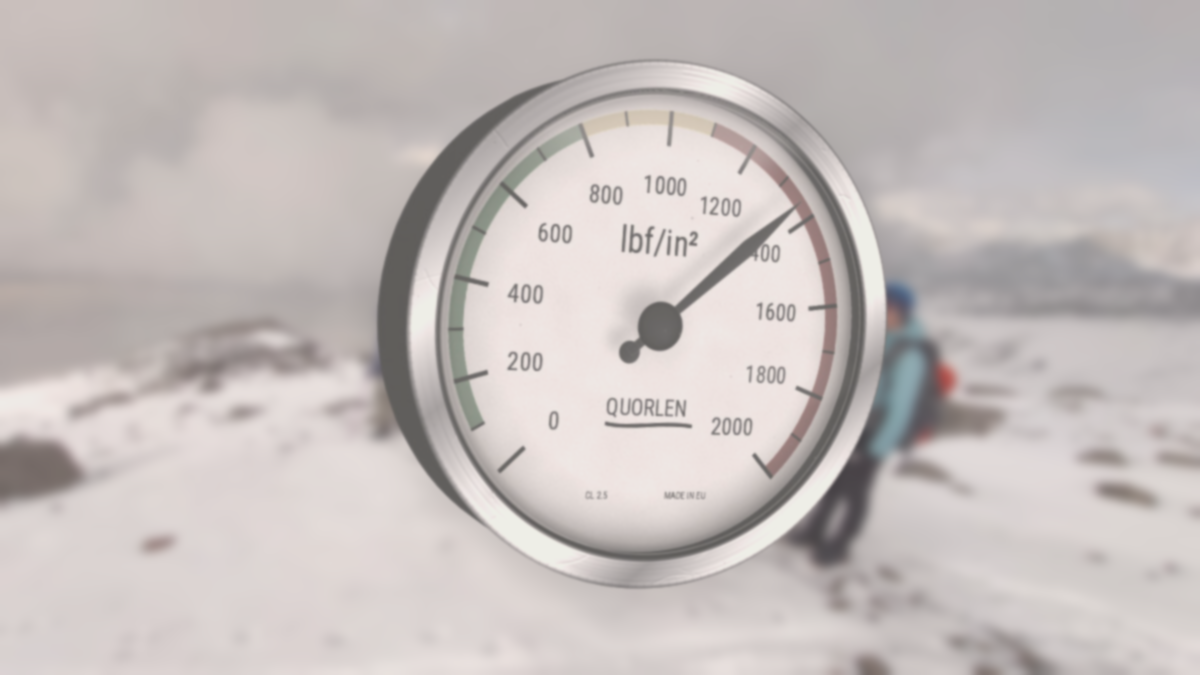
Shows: 1350 psi
